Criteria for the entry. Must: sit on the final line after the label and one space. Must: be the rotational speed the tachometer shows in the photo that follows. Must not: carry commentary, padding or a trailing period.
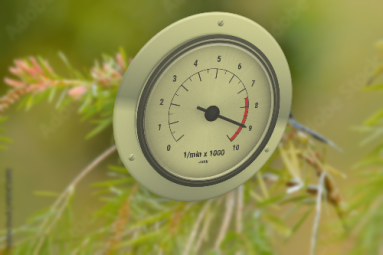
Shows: 9000 rpm
